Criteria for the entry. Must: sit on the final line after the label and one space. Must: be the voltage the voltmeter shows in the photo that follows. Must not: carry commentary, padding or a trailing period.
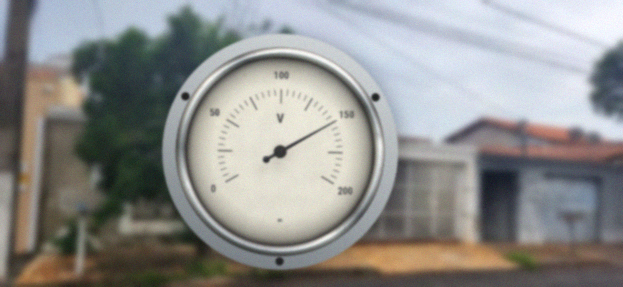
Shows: 150 V
